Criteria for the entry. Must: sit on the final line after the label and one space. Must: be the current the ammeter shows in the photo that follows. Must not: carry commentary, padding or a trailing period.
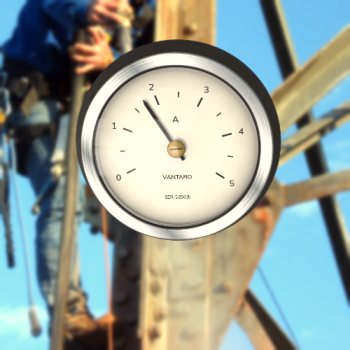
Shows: 1.75 A
